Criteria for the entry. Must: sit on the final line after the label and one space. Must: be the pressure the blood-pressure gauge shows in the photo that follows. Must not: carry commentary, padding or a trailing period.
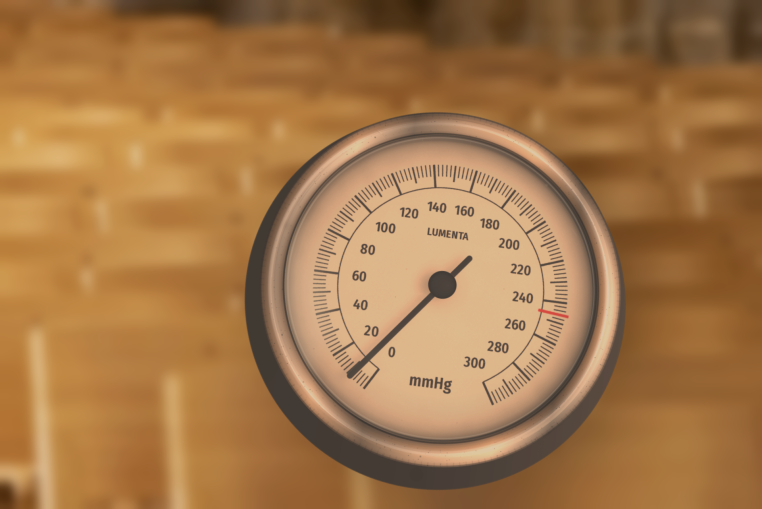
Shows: 8 mmHg
